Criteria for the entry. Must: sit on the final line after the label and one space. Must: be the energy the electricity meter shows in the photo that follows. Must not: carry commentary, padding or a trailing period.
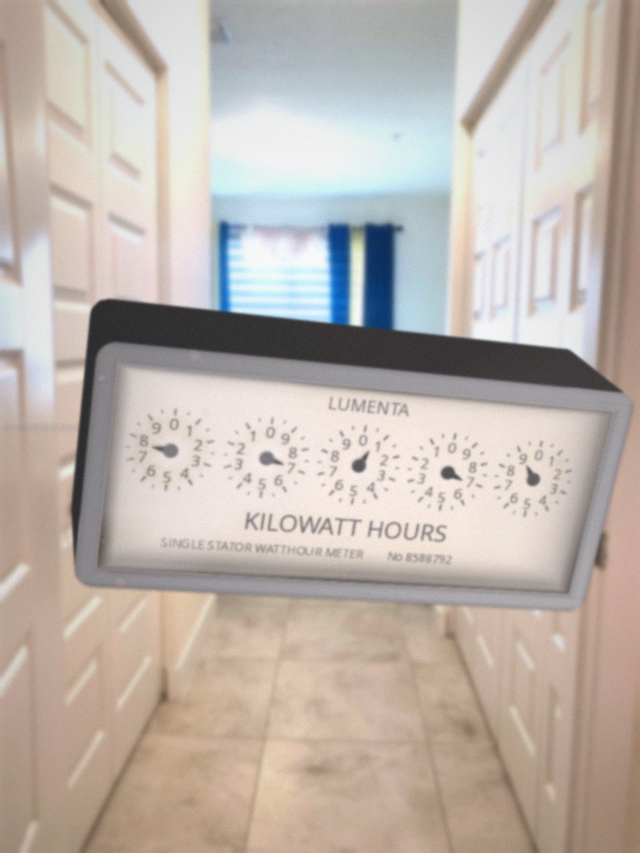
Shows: 77069 kWh
